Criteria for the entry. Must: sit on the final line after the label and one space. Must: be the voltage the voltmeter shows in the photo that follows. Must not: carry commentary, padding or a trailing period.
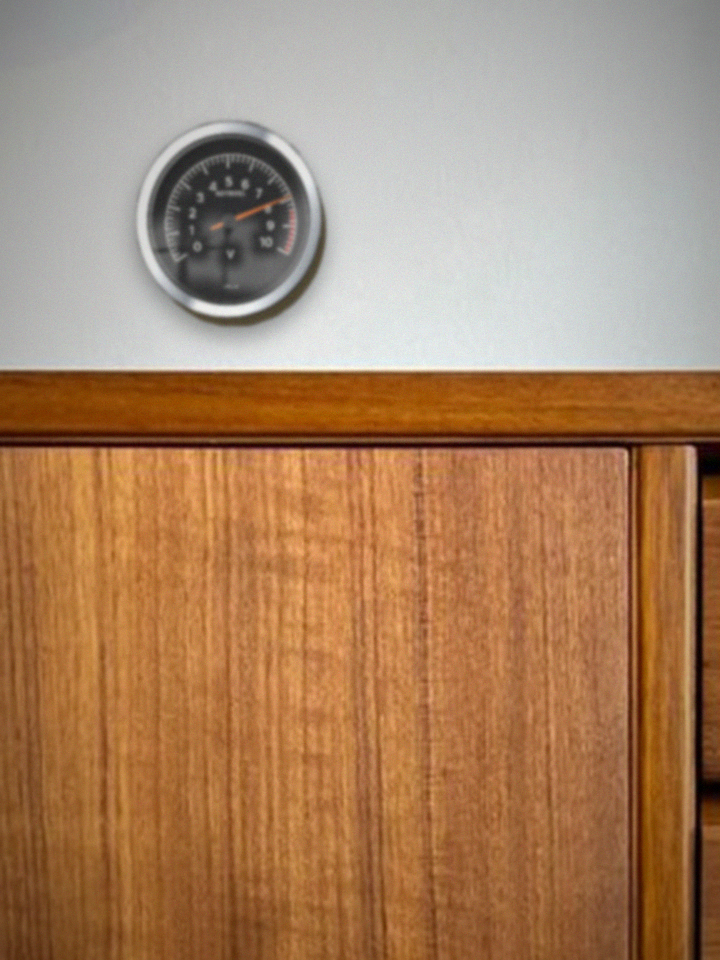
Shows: 8 V
